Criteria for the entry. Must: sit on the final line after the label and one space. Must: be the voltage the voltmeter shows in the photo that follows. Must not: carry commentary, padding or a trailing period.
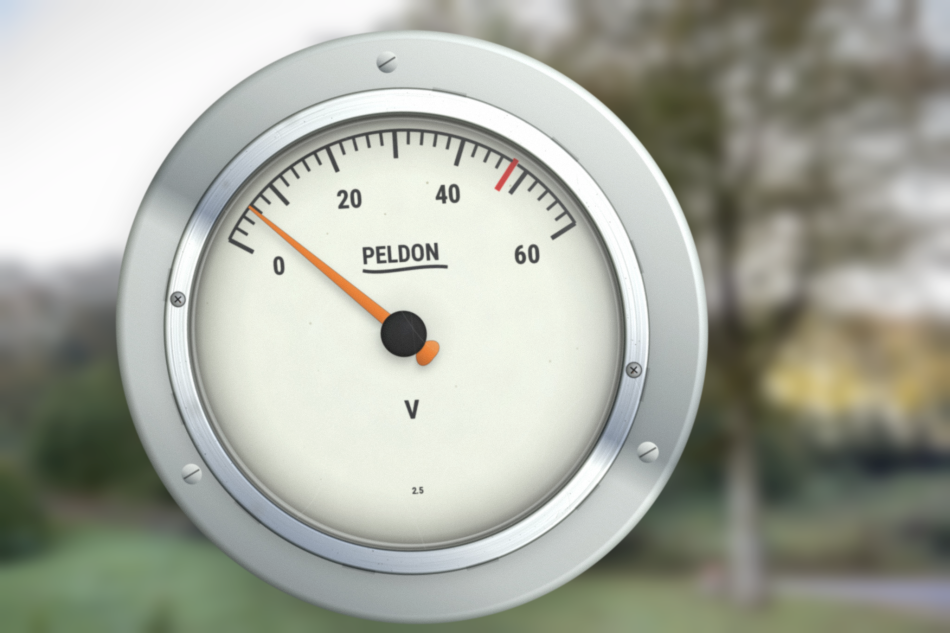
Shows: 6 V
